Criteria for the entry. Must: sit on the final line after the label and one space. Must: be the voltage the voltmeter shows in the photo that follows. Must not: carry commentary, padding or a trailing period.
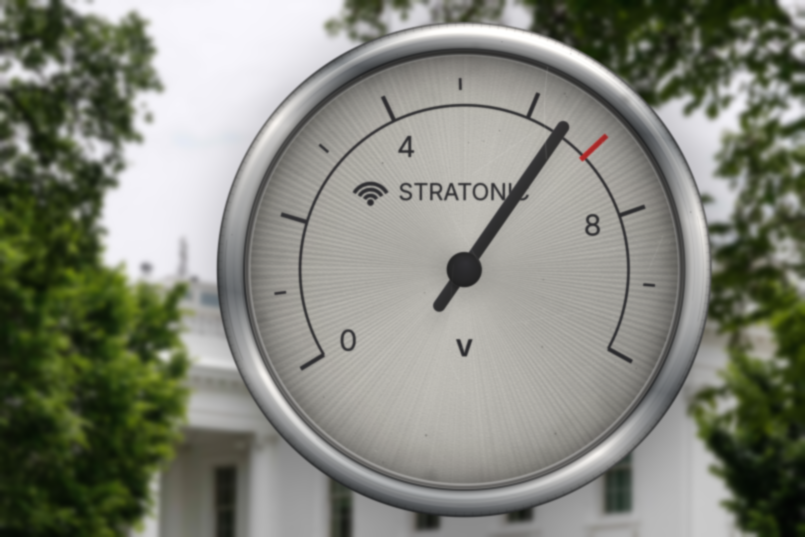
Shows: 6.5 V
